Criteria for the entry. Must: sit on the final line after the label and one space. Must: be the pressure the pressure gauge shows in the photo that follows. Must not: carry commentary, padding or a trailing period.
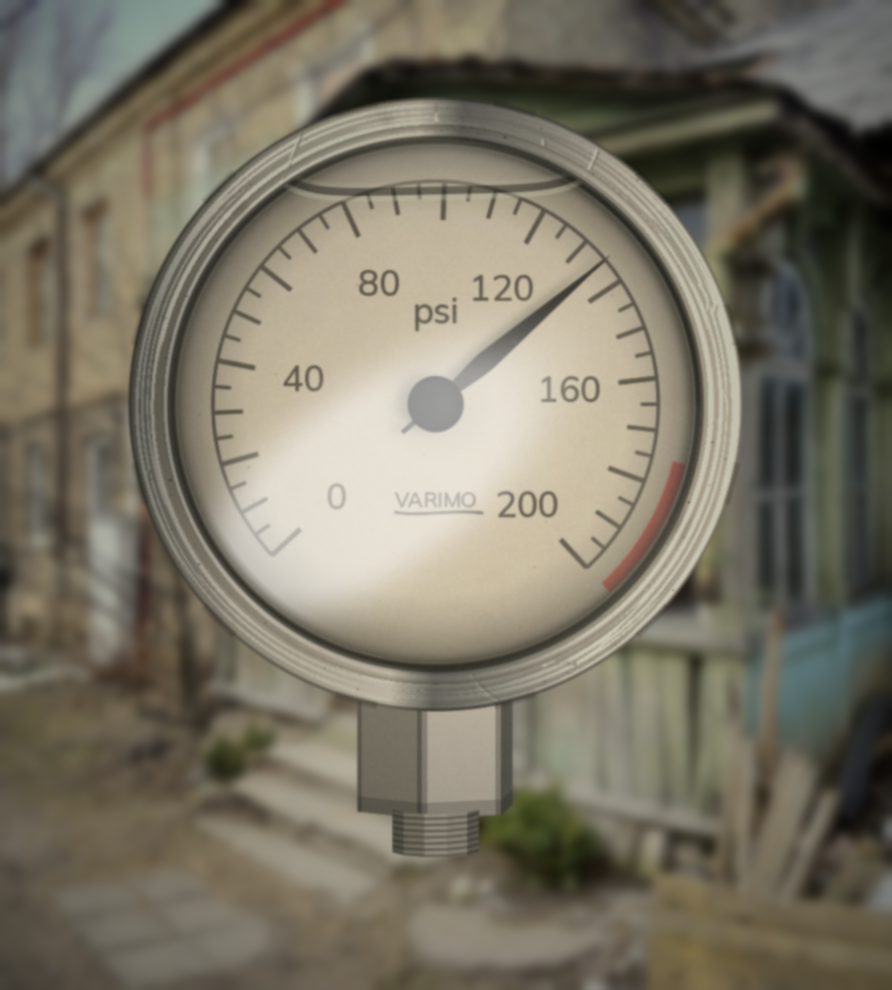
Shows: 135 psi
